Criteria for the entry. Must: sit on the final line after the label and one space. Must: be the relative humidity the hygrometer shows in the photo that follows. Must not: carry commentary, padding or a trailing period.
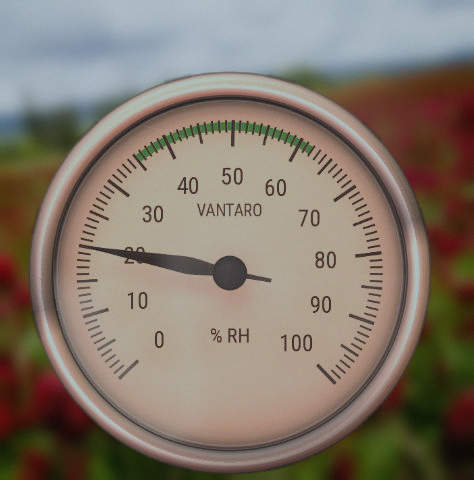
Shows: 20 %
